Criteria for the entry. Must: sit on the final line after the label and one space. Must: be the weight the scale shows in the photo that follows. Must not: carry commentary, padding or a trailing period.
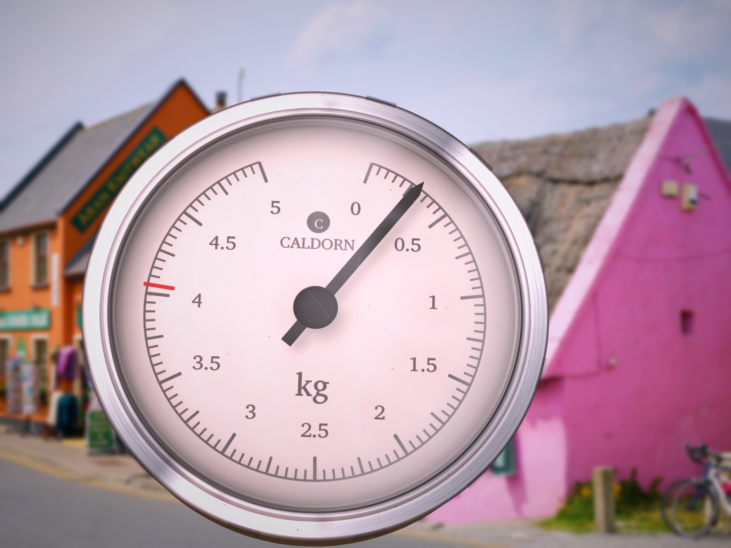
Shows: 0.3 kg
